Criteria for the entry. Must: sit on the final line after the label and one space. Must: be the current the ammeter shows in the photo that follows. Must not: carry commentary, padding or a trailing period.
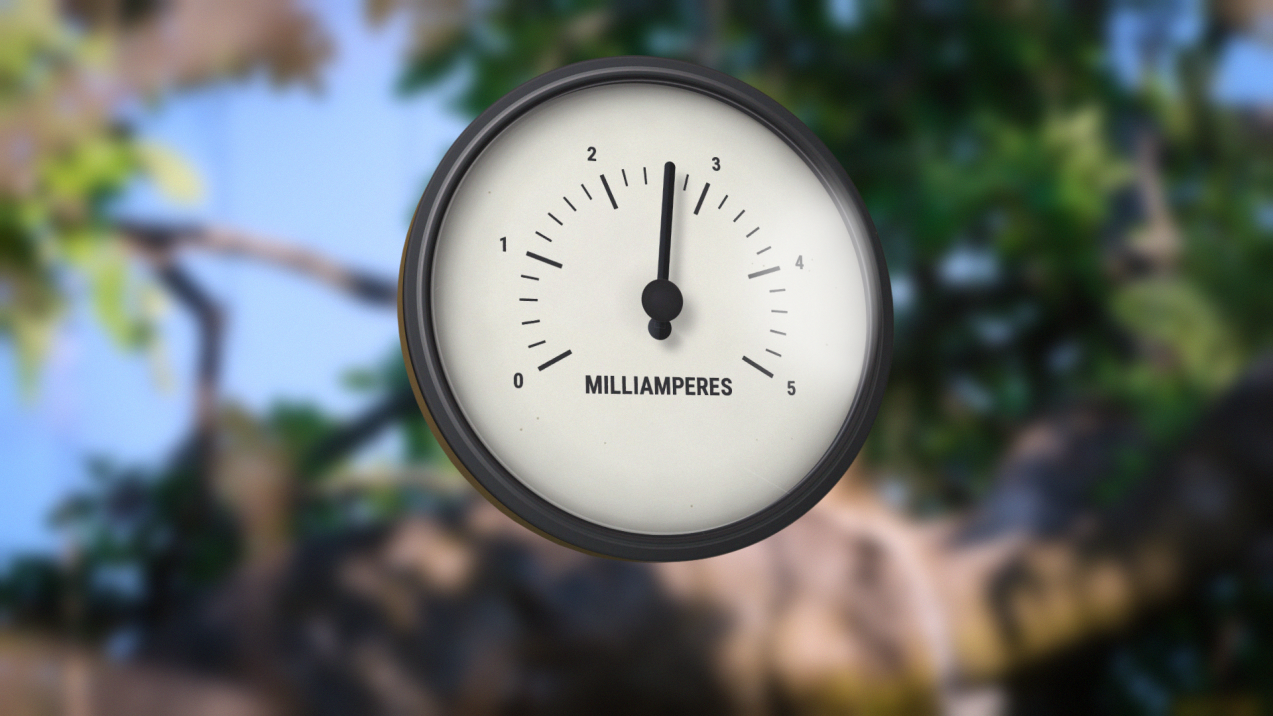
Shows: 2.6 mA
